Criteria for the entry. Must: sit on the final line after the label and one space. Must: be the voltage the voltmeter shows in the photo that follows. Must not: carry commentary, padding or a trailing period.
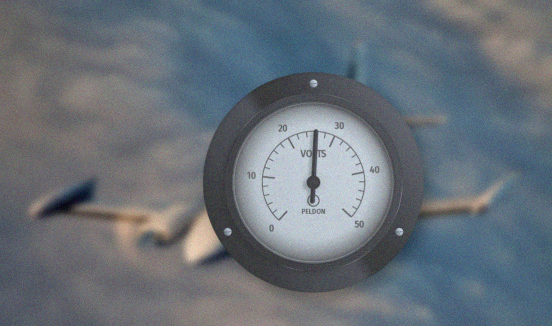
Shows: 26 V
